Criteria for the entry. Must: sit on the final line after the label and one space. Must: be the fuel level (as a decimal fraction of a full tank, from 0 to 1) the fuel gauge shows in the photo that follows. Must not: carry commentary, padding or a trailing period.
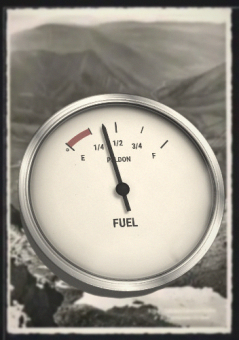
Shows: 0.375
